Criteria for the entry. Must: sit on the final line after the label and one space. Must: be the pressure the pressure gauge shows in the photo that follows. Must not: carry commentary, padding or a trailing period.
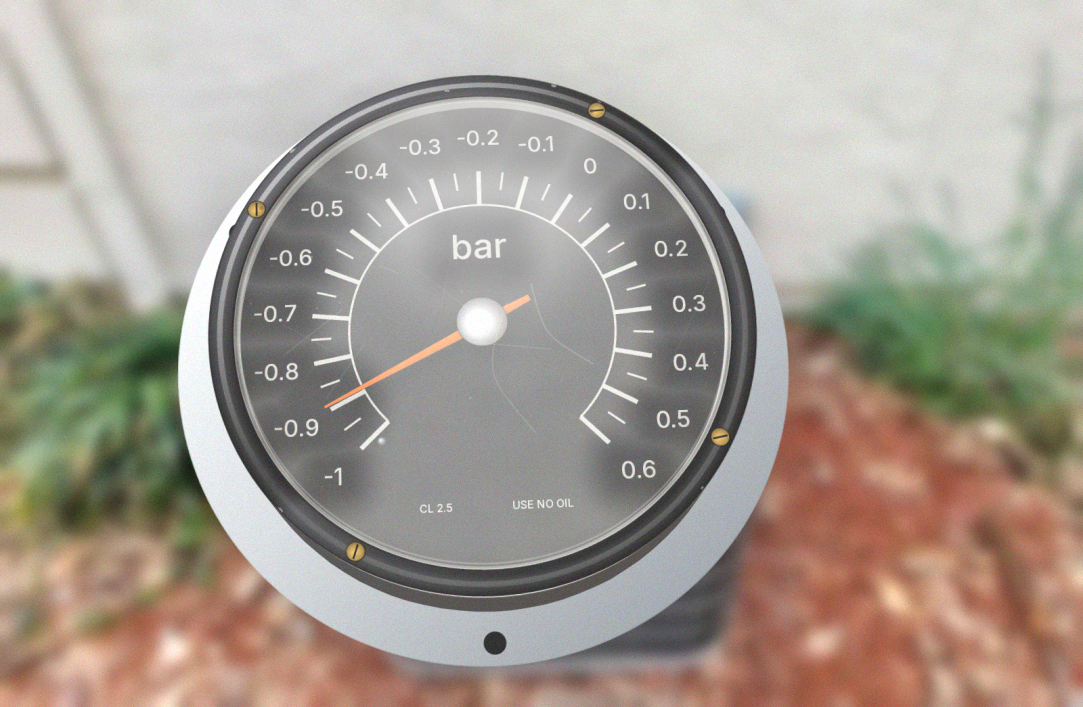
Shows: -0.9 bar
